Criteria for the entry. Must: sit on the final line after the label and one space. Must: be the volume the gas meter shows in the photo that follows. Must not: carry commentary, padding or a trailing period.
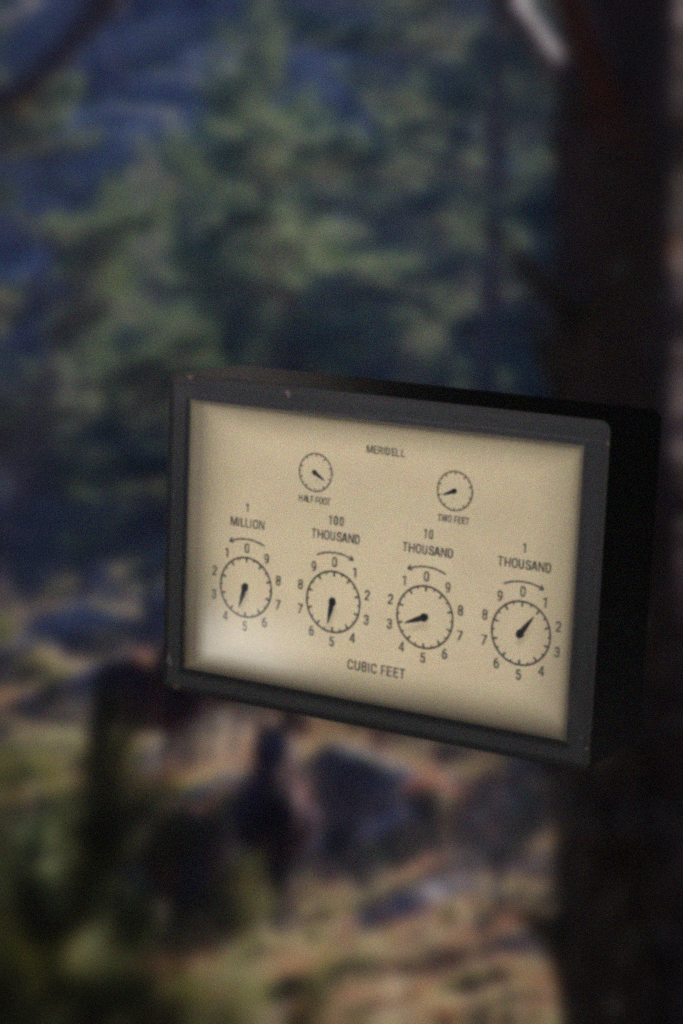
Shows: 453100 ft³
